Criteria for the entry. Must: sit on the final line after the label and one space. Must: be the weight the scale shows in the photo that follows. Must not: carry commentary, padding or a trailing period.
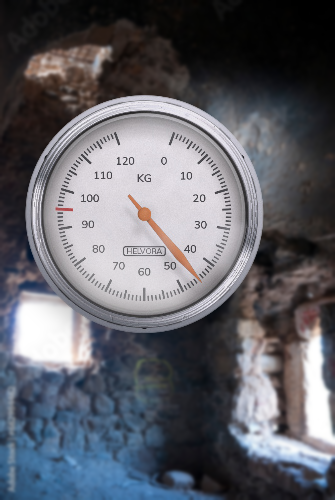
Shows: 45 kg
